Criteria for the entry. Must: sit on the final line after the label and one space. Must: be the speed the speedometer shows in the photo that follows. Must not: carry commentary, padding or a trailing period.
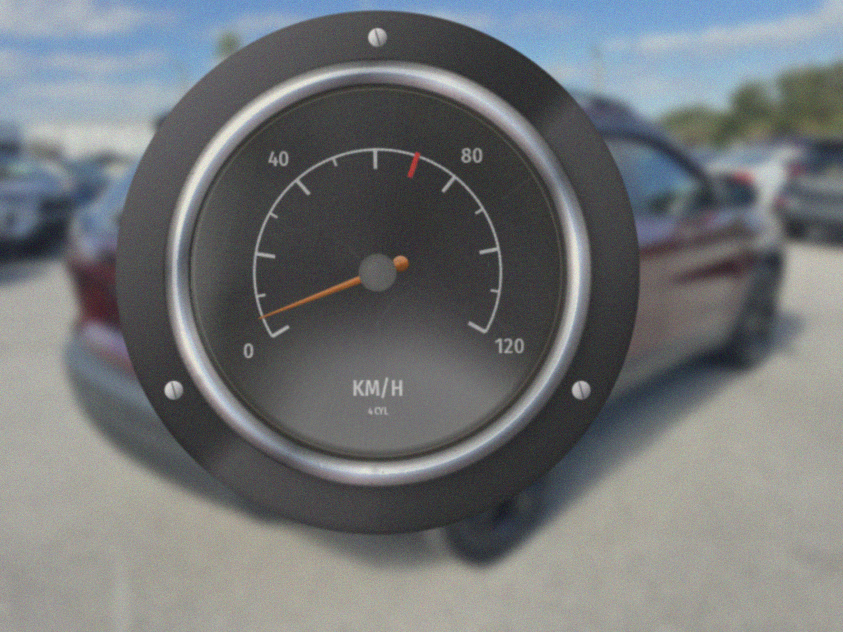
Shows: 5 km/h
